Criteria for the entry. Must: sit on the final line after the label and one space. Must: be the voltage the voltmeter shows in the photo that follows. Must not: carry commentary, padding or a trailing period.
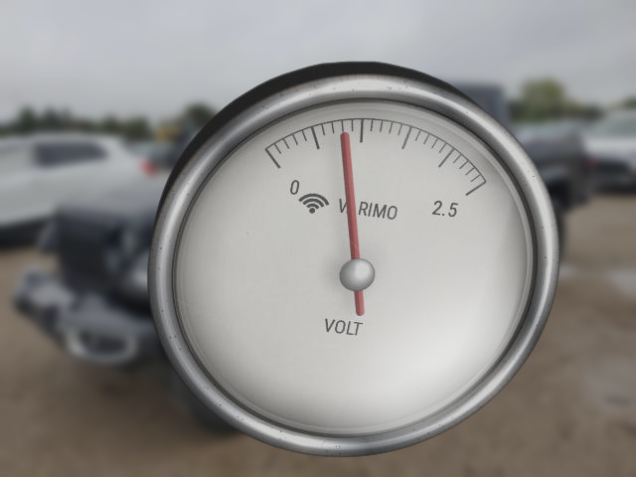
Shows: 0.8 V
